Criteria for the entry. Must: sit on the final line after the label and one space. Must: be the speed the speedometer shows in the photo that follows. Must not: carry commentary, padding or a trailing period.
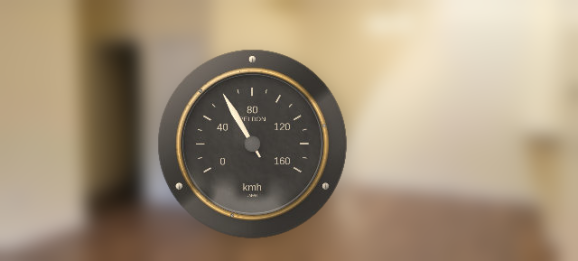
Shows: 60 km/h
